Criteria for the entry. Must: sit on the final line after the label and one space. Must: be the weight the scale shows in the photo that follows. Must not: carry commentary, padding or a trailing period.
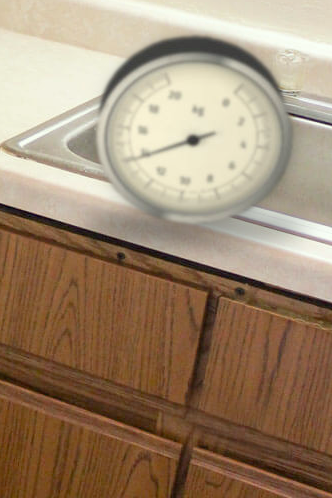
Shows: 14 kg
